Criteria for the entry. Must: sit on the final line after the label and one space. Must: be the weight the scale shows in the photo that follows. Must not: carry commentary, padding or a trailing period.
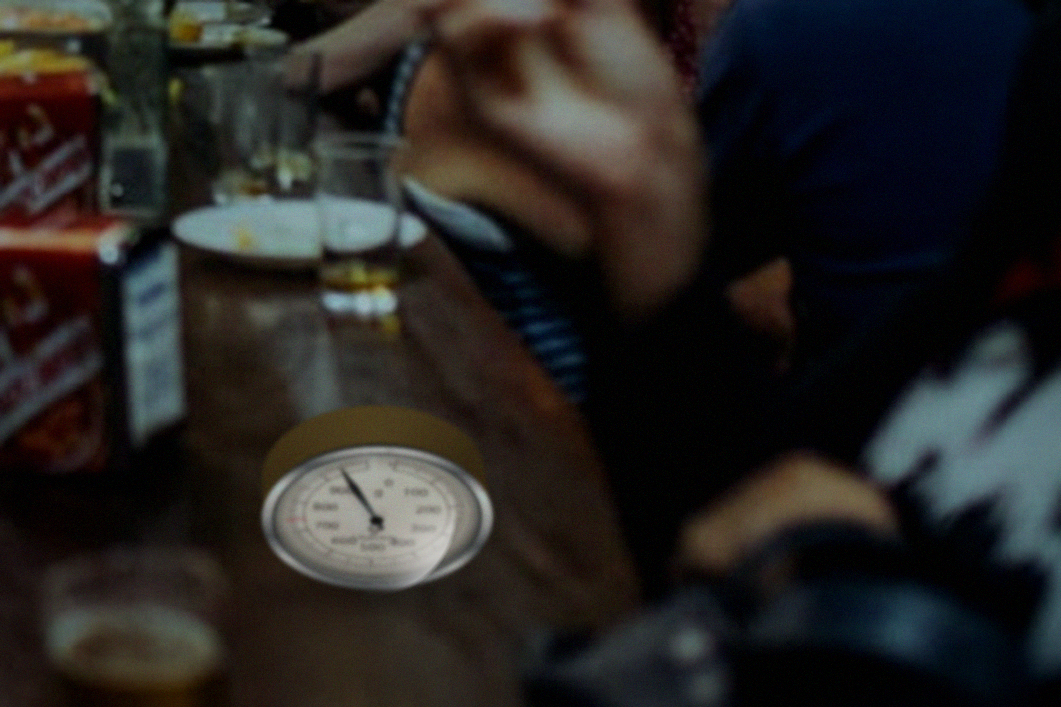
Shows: 950 g
